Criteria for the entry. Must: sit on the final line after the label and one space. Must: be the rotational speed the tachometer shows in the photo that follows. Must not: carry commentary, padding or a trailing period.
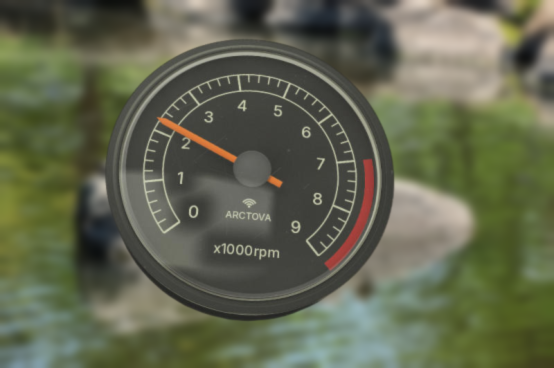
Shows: 2200 rpm
